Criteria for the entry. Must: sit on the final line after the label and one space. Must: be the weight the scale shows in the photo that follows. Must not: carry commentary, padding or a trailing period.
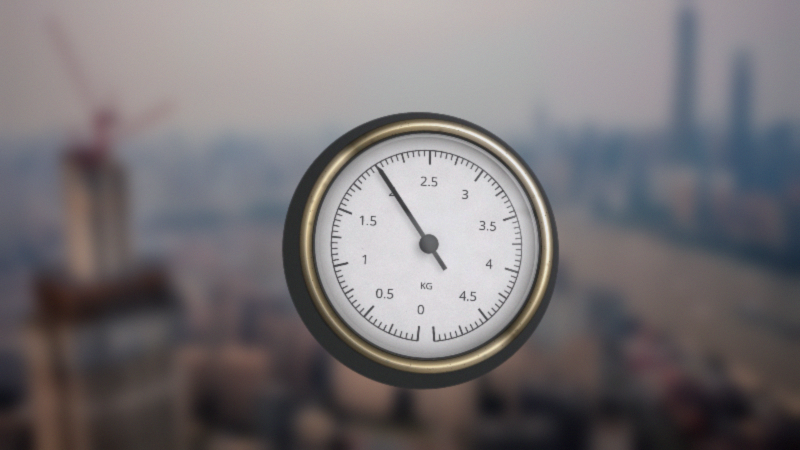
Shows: 2 kg
